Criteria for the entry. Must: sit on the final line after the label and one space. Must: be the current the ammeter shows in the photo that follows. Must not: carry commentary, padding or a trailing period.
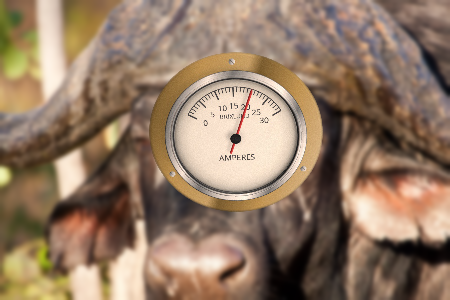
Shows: 20 A
